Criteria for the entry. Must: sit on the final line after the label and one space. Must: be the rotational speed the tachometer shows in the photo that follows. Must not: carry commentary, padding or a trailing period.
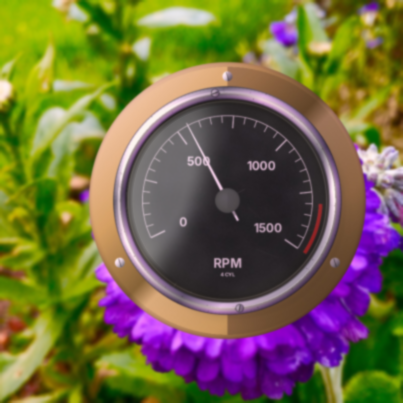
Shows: 550 rpm
